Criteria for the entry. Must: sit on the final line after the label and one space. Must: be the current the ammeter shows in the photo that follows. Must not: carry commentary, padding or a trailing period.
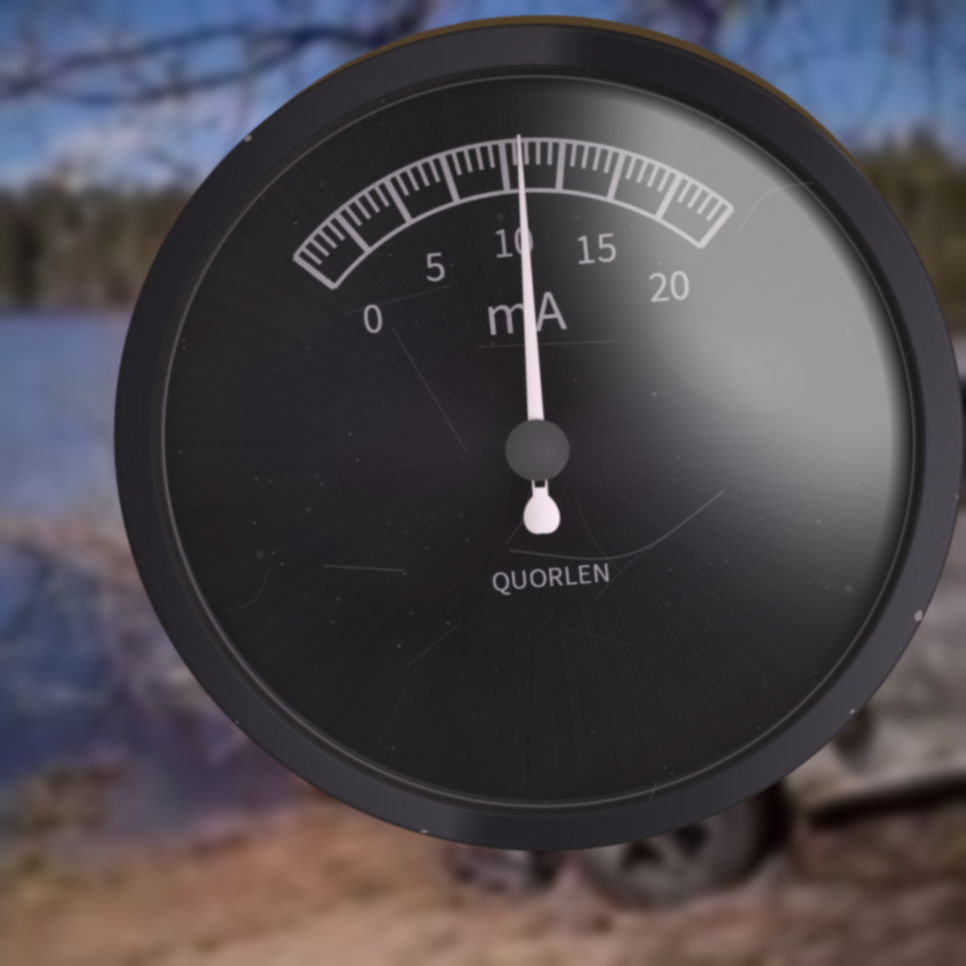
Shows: 10.75 mA
